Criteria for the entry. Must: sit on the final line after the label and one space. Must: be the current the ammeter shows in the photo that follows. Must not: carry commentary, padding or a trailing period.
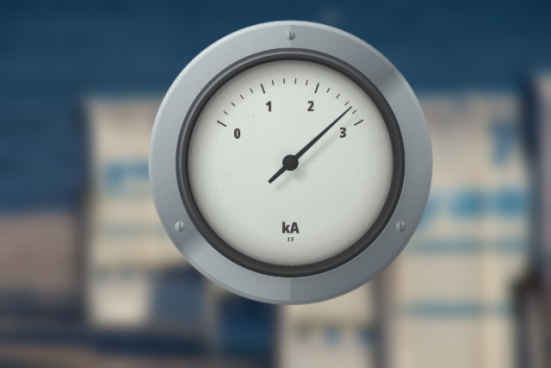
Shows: 2.7 kA
